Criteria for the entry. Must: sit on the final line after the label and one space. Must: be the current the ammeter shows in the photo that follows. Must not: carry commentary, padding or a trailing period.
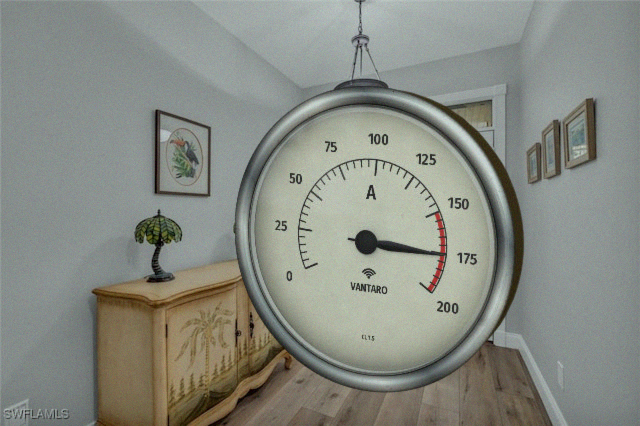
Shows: 175 A
